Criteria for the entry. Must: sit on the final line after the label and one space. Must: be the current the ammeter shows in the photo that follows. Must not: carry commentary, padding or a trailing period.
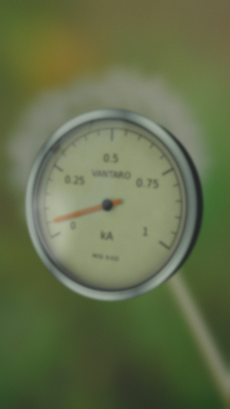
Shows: 0.05 kA
